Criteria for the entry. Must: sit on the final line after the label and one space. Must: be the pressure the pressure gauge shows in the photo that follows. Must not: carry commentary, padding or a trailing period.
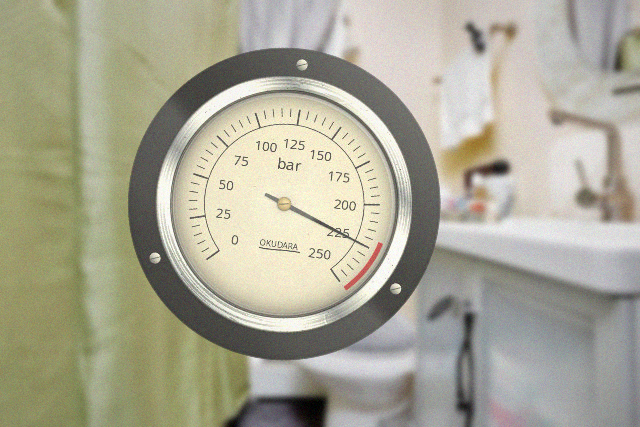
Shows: 225 bar
